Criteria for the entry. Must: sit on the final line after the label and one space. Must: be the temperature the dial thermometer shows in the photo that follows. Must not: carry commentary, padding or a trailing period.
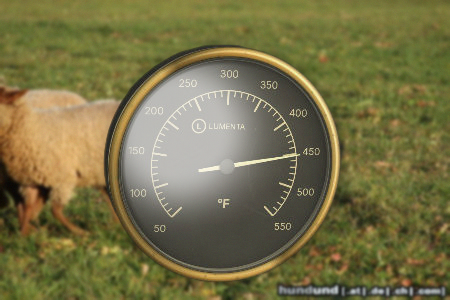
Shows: 450 °F
